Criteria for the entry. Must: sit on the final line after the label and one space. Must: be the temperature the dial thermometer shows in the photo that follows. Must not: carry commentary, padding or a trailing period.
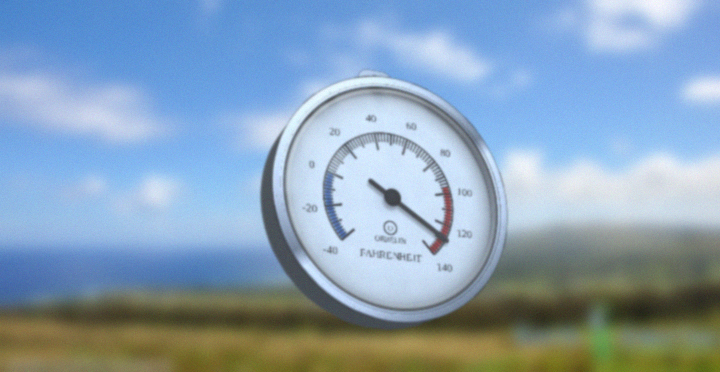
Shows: 130 °F
